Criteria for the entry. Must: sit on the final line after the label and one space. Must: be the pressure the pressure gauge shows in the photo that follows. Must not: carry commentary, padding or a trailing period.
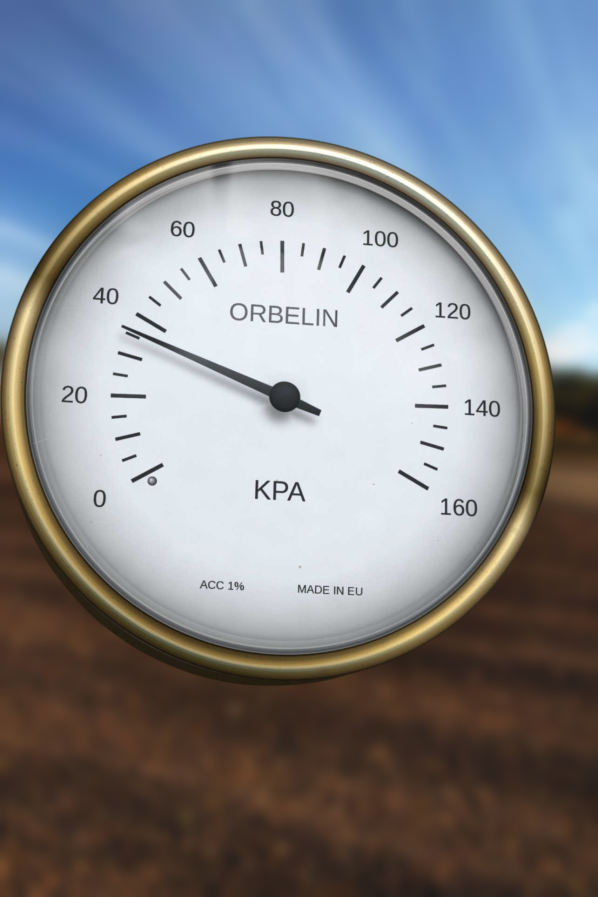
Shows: 35 kPa
